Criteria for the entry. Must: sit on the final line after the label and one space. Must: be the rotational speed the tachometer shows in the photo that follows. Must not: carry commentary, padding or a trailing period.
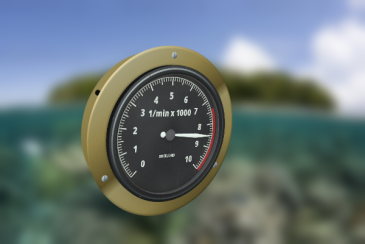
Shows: 8500 rpm
